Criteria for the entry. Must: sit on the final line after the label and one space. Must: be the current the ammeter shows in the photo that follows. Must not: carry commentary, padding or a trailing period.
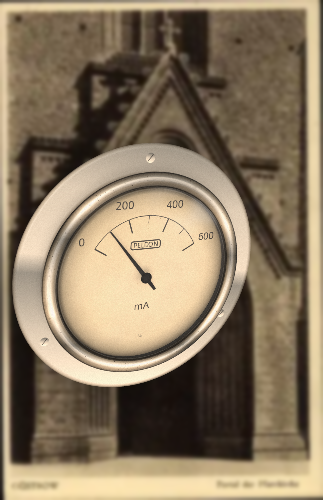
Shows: 100 mA
